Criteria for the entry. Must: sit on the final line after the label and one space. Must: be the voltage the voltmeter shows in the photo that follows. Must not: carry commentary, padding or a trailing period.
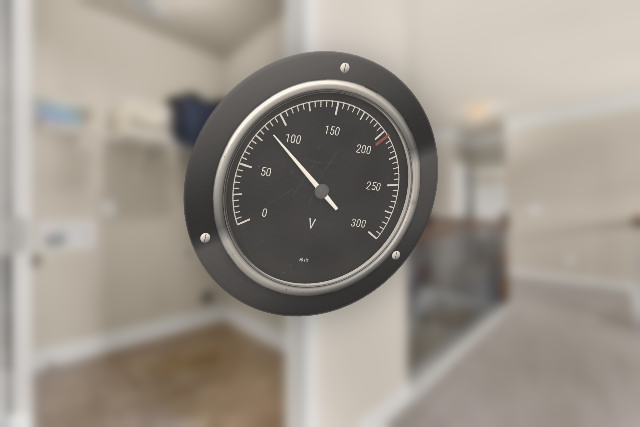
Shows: 85 V
